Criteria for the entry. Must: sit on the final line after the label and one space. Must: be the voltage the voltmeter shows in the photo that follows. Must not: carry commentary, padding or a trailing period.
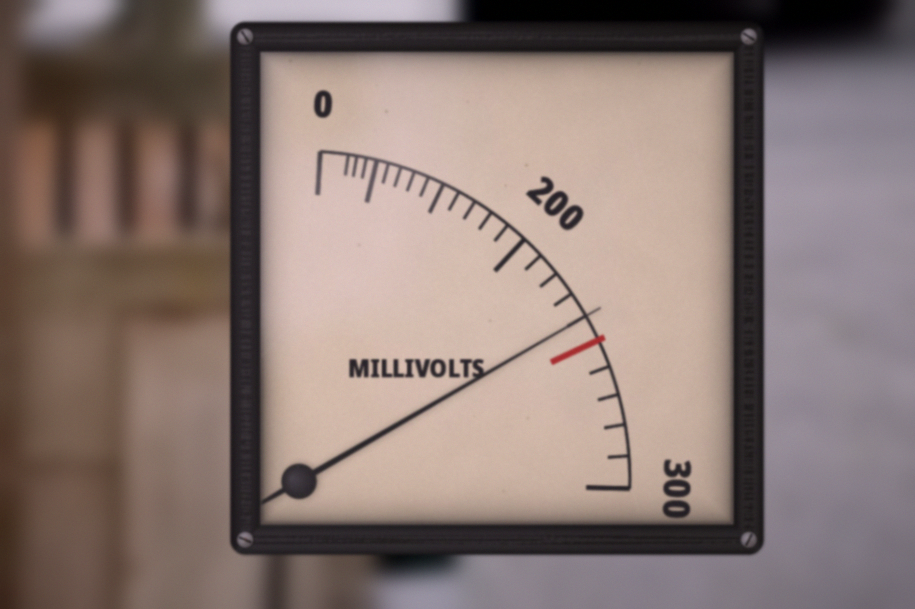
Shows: 240 mV
